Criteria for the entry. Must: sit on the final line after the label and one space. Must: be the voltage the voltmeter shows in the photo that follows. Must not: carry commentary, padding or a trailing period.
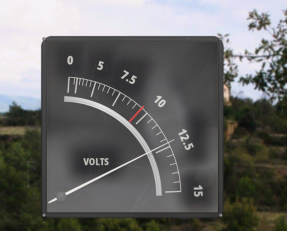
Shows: 12.25 V
